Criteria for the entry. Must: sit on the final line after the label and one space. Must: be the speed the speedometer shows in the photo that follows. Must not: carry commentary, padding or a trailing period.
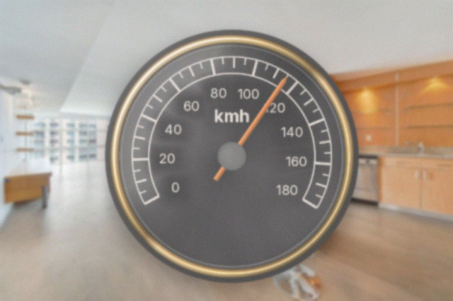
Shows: 115 km/h
